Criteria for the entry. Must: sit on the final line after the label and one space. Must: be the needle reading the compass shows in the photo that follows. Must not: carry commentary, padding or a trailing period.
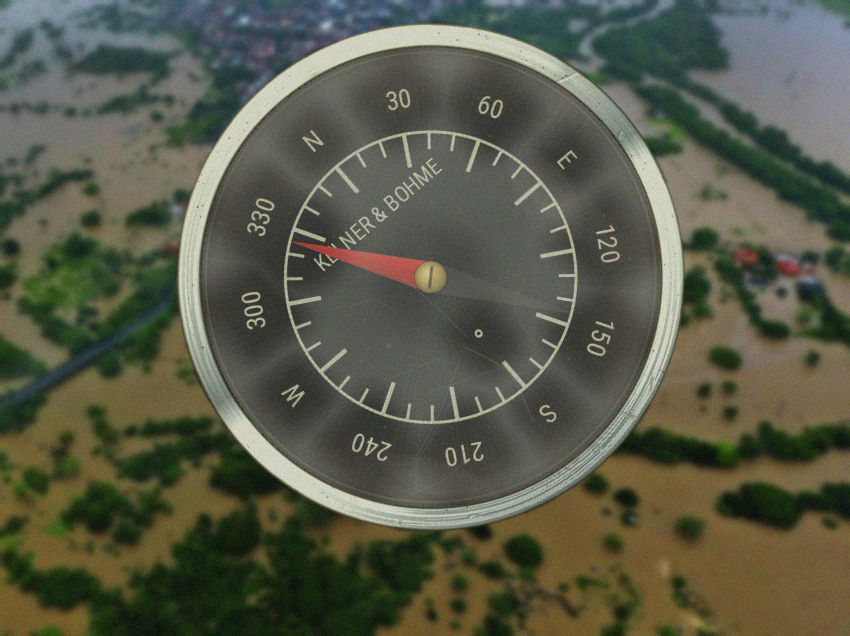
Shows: 325 °
